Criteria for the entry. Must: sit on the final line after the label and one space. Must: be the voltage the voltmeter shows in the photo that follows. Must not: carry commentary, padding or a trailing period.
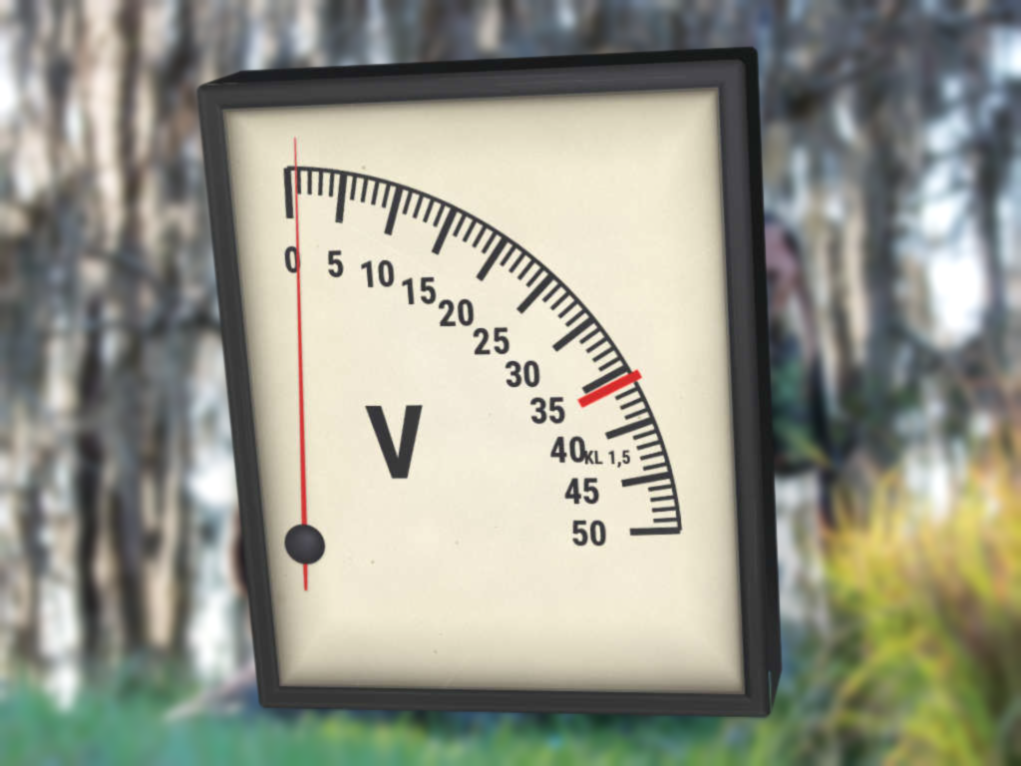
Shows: 1 V
